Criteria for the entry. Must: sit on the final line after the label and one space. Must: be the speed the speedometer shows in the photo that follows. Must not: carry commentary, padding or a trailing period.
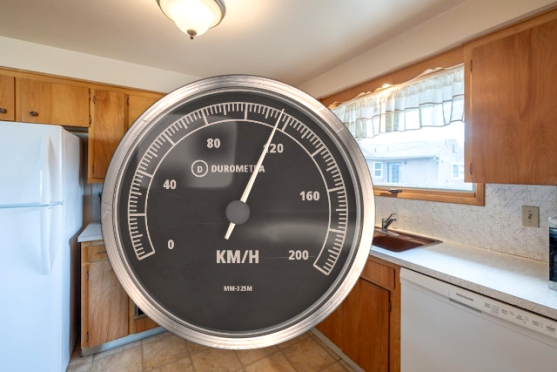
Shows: 116 km/h
